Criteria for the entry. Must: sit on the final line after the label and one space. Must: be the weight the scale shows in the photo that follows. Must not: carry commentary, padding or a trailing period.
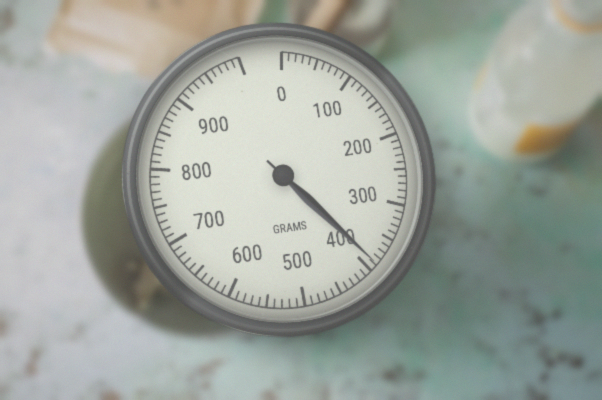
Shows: 390 g
